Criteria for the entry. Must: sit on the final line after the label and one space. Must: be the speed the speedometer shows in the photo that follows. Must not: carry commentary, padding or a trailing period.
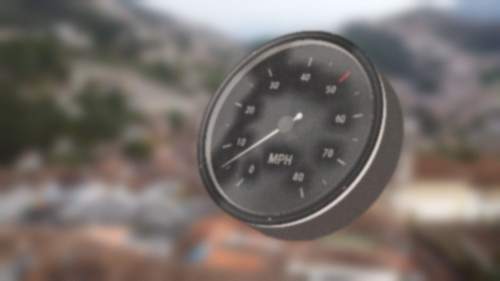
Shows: 5 mph
